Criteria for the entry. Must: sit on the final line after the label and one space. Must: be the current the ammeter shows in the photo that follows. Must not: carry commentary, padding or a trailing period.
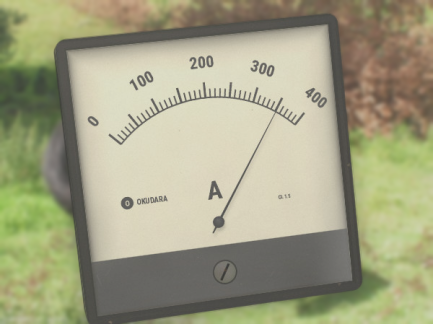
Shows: 350 A
